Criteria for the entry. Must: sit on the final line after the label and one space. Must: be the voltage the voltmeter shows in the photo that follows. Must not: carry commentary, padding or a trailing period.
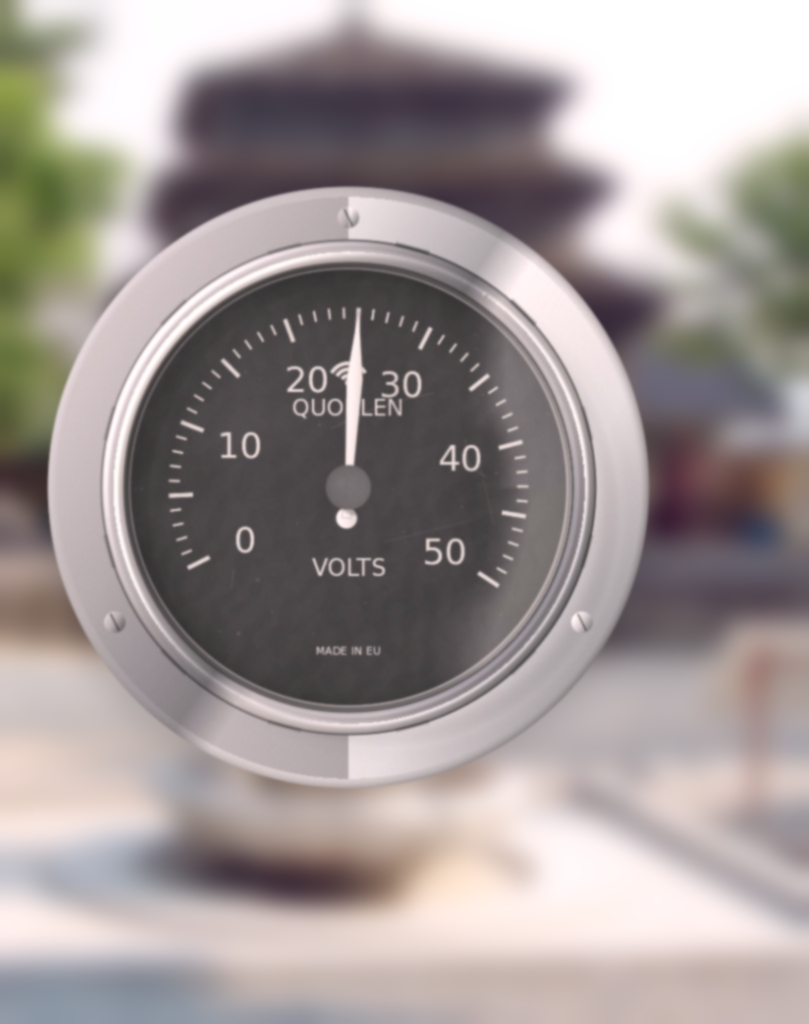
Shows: 25 V
